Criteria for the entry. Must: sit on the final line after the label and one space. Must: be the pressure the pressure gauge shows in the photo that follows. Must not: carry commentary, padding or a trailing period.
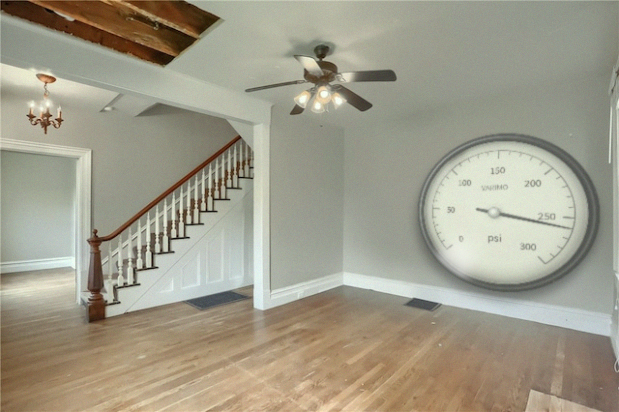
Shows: 260 psi
